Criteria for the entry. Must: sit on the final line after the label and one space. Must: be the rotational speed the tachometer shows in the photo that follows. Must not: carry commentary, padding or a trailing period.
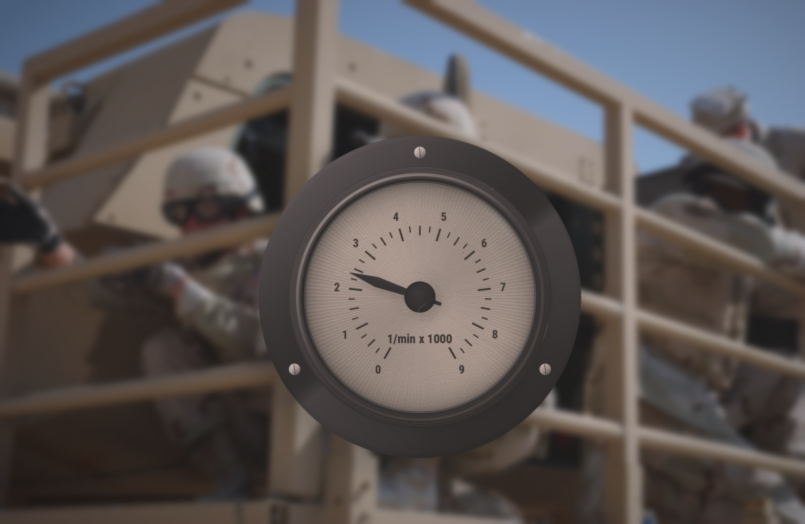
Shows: 2375 rpm
